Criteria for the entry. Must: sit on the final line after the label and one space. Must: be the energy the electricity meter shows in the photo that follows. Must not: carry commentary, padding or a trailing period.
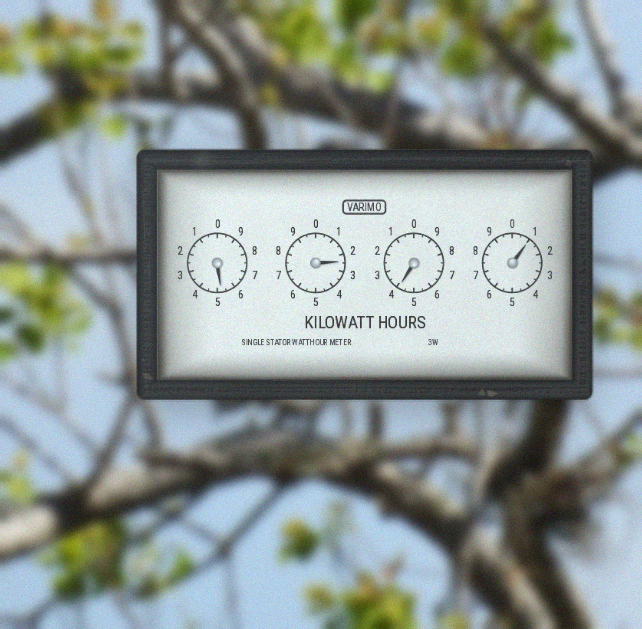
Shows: 5241 kWh
